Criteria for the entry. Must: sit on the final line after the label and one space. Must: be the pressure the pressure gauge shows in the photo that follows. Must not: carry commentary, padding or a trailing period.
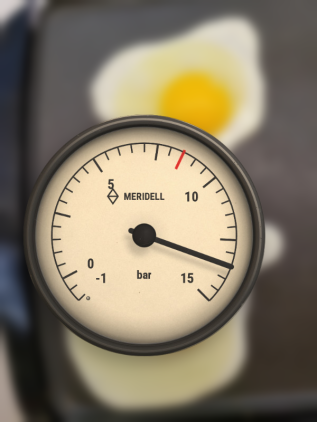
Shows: 13.5 bar
